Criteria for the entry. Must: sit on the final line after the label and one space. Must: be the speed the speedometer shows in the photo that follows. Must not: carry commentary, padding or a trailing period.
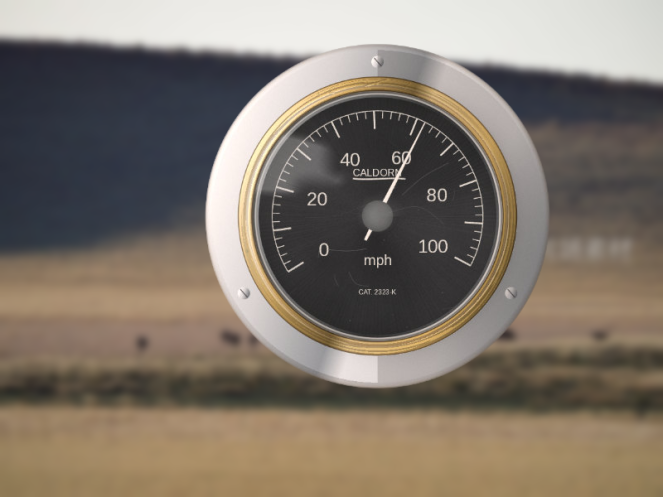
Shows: 62 mph
